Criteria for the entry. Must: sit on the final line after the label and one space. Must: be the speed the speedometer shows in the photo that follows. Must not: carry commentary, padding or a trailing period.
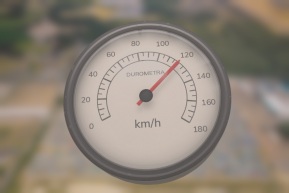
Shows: 120 km/h
